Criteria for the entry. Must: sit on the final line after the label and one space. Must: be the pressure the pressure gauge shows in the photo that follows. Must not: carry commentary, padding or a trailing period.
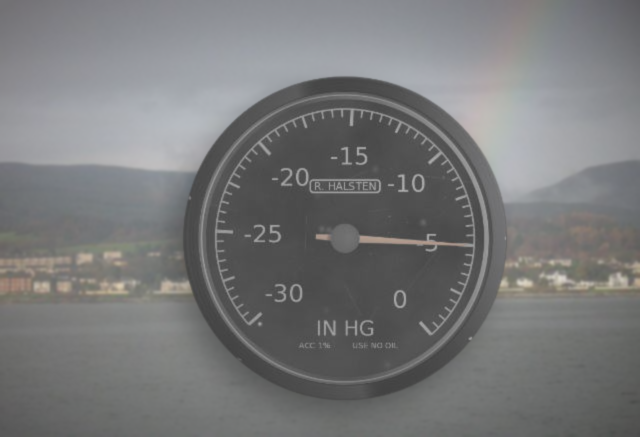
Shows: -5 inHg
